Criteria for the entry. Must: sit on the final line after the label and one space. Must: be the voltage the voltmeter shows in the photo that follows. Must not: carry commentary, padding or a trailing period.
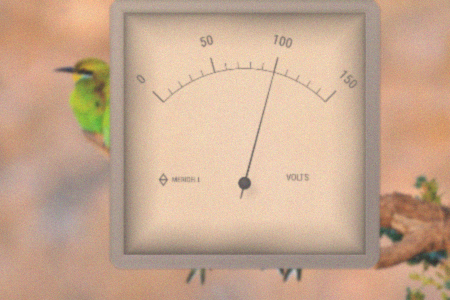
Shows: 100 V
